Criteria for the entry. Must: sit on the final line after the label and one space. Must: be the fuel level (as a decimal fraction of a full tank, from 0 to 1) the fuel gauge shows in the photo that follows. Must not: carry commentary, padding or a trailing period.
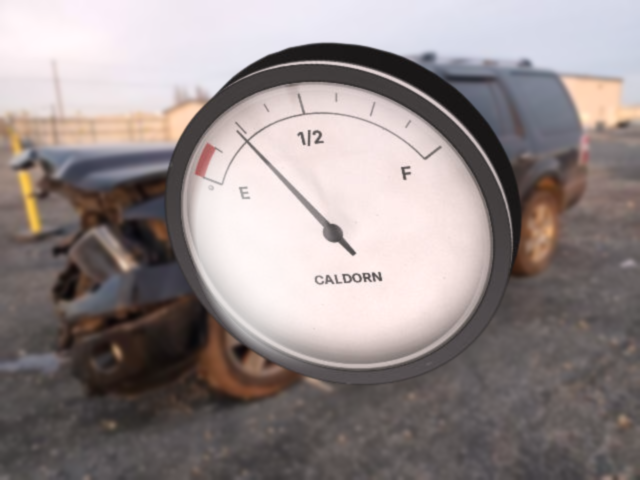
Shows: 0.25
